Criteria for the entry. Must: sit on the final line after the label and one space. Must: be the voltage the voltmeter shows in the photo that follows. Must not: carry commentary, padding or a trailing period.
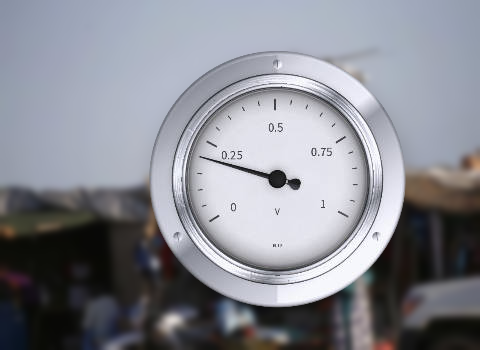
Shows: 0.2 V
